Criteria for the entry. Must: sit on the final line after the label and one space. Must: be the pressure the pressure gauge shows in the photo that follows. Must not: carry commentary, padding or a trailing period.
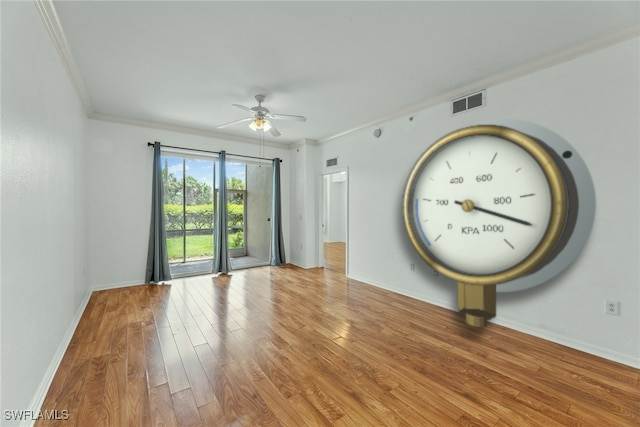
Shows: 900 kPa
